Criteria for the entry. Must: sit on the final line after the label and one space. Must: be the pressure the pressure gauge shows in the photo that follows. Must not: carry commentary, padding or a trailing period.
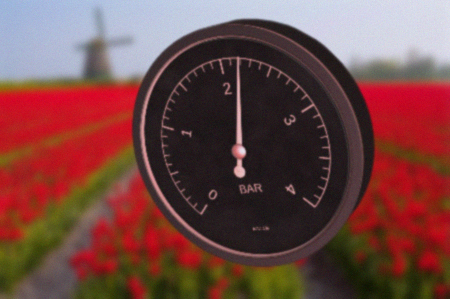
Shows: 2.2 bar
